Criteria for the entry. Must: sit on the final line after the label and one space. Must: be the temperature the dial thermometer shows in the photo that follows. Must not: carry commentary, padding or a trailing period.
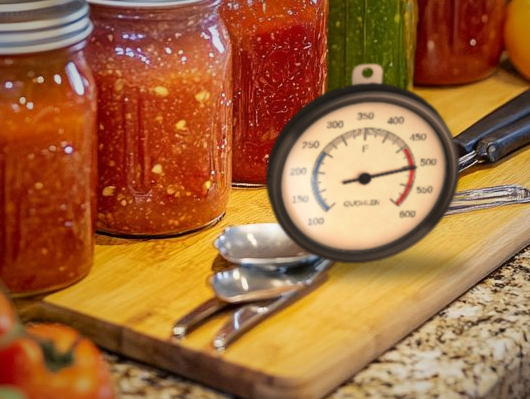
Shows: 500 °F
